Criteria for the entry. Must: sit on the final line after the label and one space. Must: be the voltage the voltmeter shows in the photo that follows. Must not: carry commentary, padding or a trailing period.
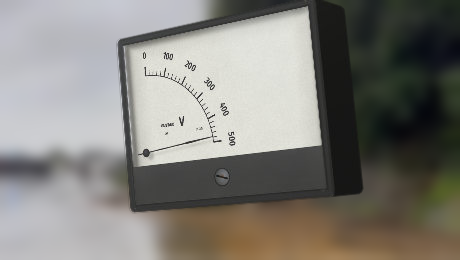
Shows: 480 V
